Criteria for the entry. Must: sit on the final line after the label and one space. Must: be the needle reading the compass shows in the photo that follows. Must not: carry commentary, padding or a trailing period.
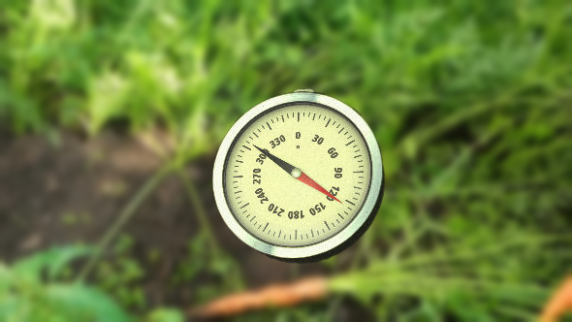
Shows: 125 °
